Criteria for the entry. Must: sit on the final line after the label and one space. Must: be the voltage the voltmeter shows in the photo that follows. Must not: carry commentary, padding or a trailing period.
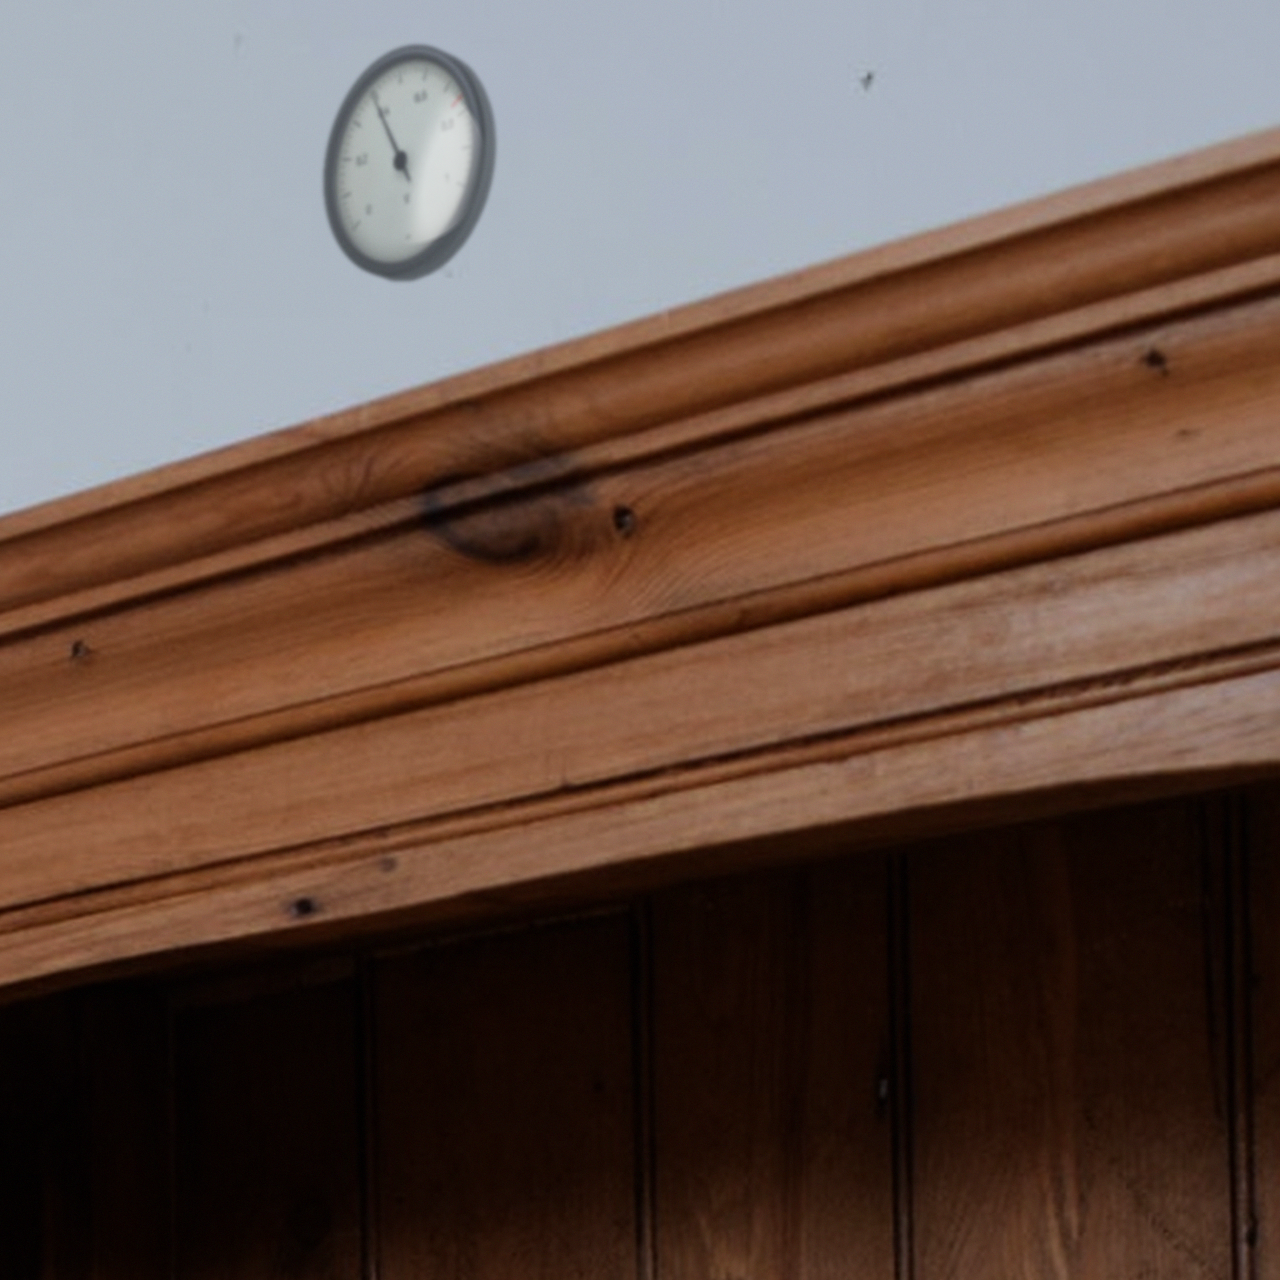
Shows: 0.4 V
